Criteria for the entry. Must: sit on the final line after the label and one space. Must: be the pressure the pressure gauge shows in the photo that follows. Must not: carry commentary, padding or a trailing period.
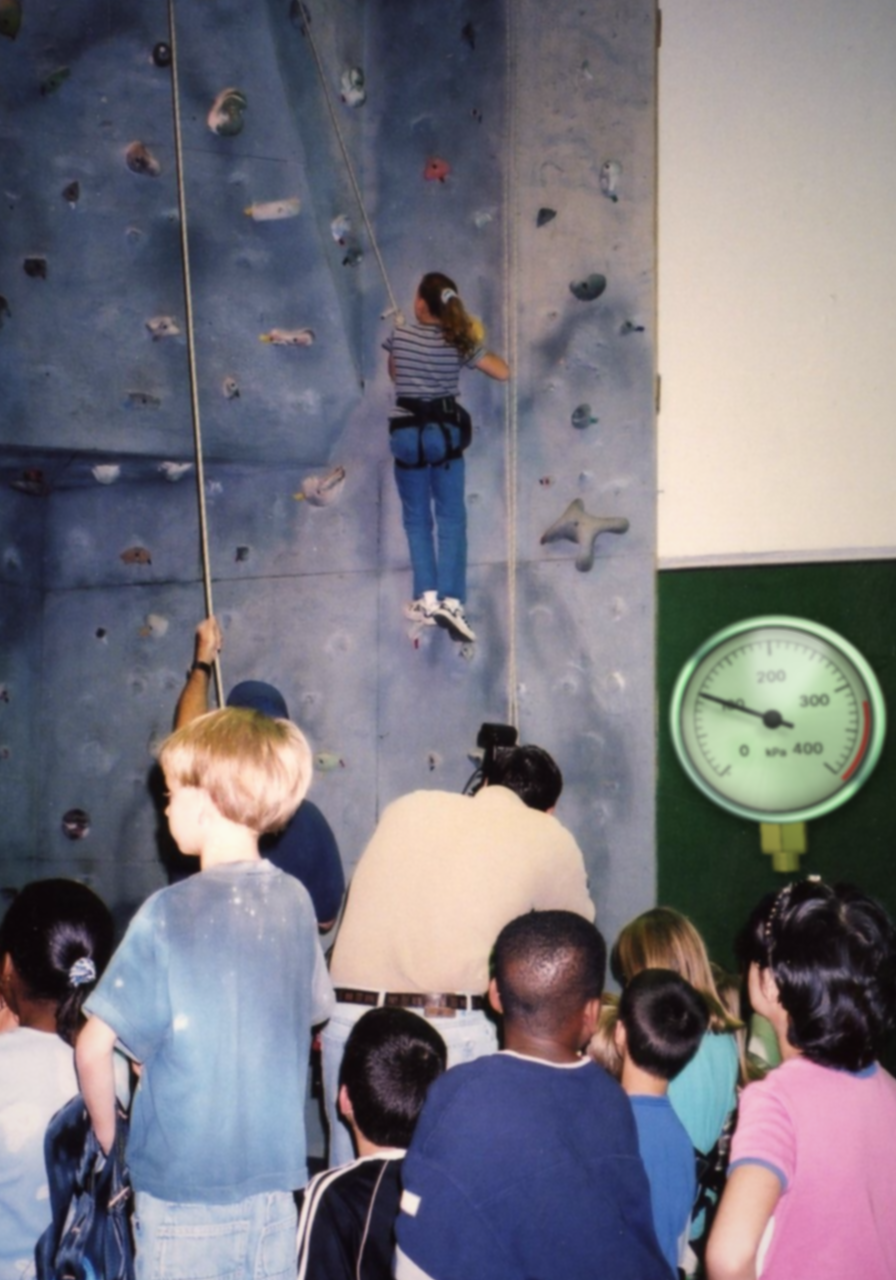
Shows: 100 kPa
